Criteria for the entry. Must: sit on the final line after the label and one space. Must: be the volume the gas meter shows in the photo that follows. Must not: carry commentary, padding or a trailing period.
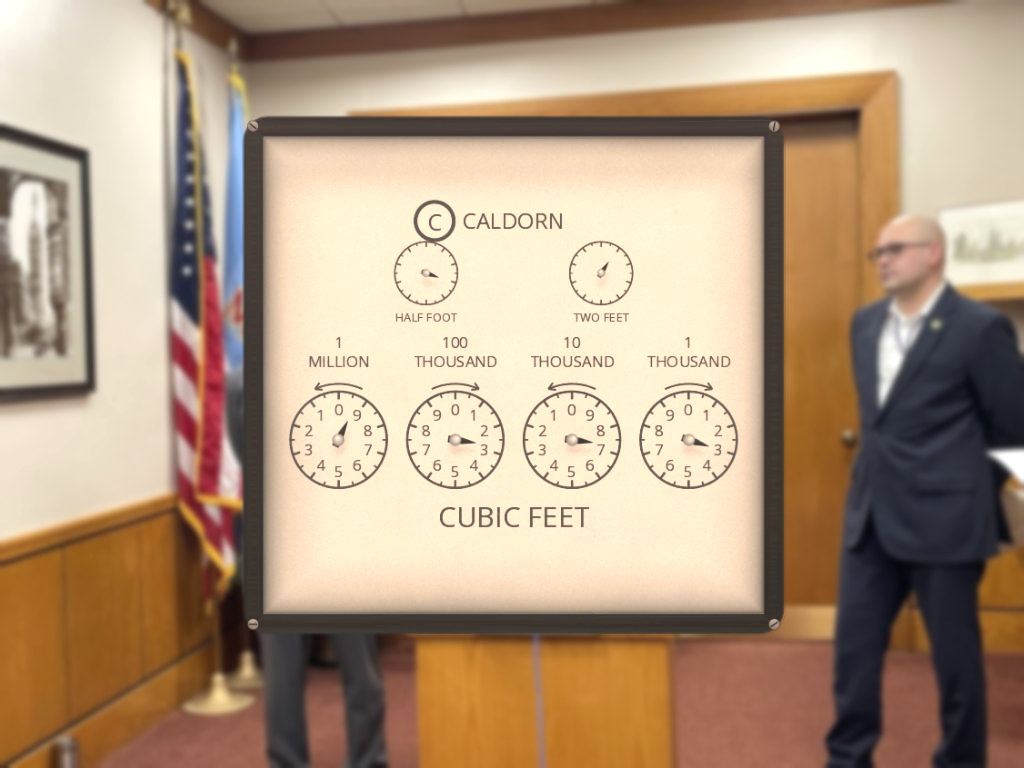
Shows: 927300 ft³
